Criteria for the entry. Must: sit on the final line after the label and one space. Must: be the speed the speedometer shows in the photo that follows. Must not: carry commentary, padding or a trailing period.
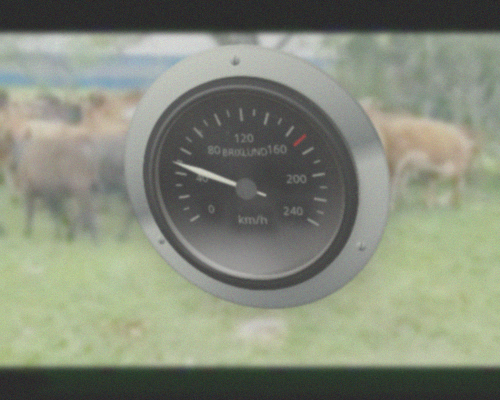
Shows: 50 km/h
